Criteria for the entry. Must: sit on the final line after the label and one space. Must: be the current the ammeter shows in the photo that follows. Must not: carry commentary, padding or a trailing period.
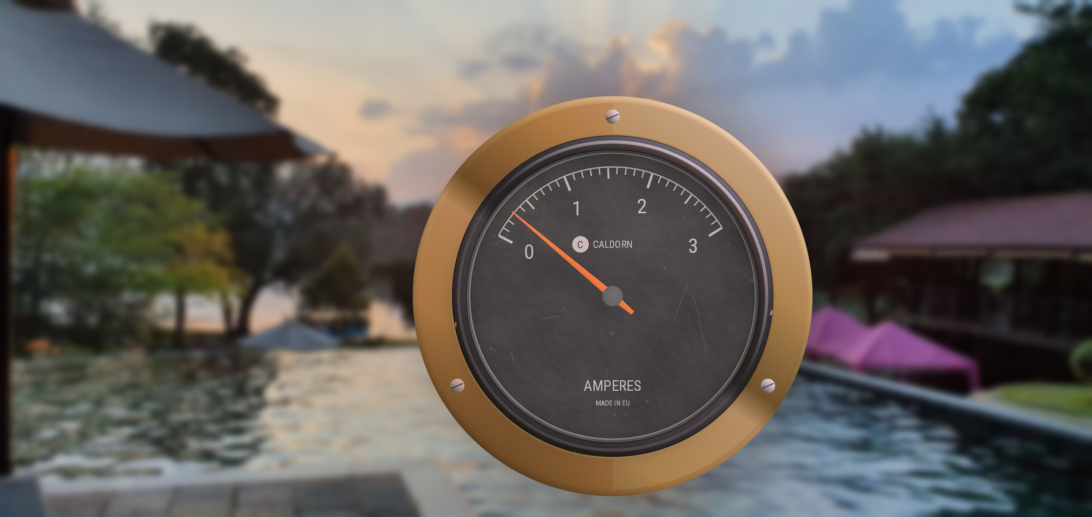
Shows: 0.3 A
